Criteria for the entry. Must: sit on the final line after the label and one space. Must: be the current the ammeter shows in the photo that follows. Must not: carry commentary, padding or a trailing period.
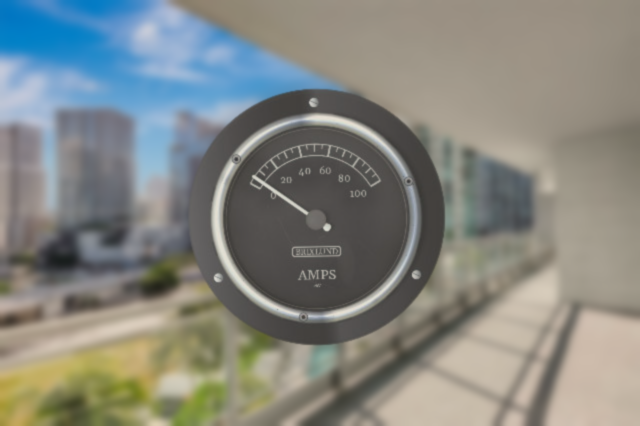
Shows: 5 A
